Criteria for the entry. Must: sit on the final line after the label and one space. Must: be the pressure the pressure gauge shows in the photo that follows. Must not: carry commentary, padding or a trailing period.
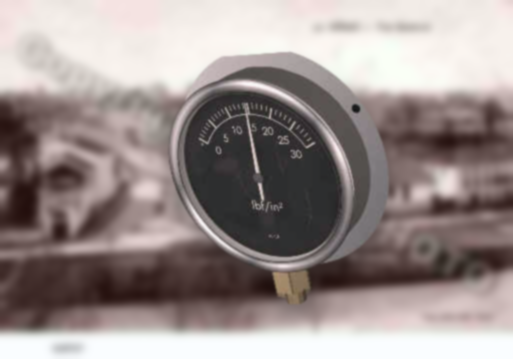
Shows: 15 psi
